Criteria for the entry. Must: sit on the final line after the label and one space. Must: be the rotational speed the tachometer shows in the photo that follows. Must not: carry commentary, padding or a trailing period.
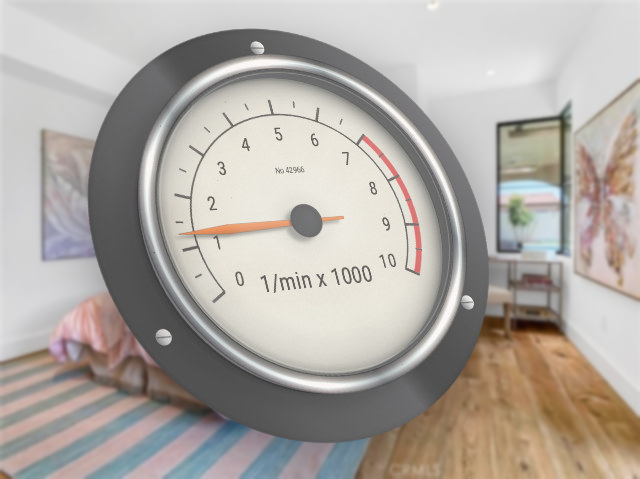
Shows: 1250 rpm
